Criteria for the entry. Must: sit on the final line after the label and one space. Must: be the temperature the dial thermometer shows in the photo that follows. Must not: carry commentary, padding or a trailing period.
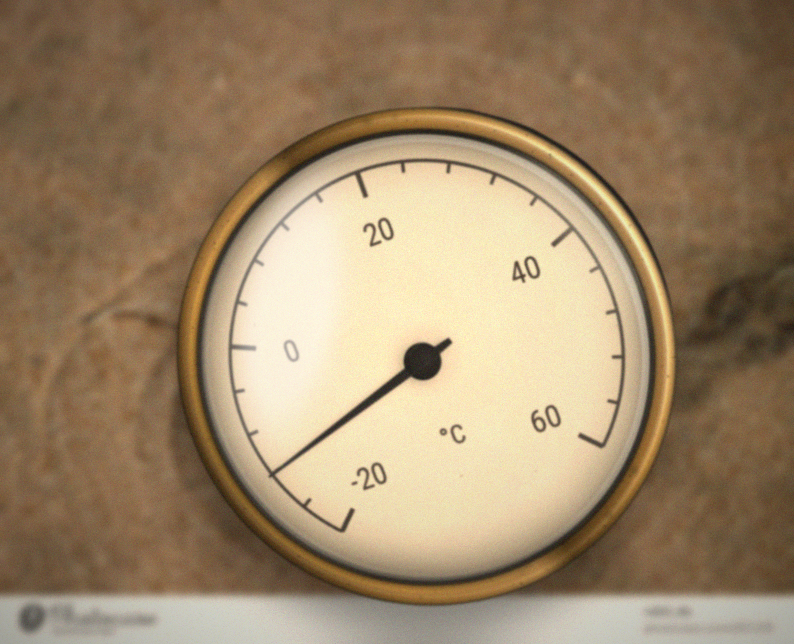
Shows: -12 °C
